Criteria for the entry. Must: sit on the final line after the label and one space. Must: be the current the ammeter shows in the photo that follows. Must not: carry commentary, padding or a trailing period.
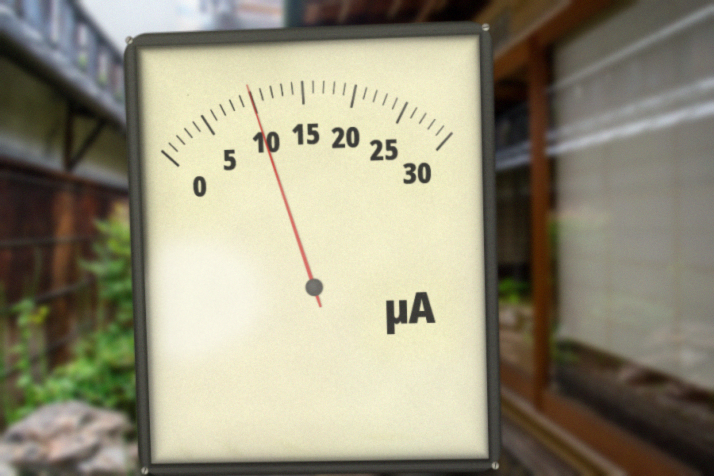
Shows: 10 µA
